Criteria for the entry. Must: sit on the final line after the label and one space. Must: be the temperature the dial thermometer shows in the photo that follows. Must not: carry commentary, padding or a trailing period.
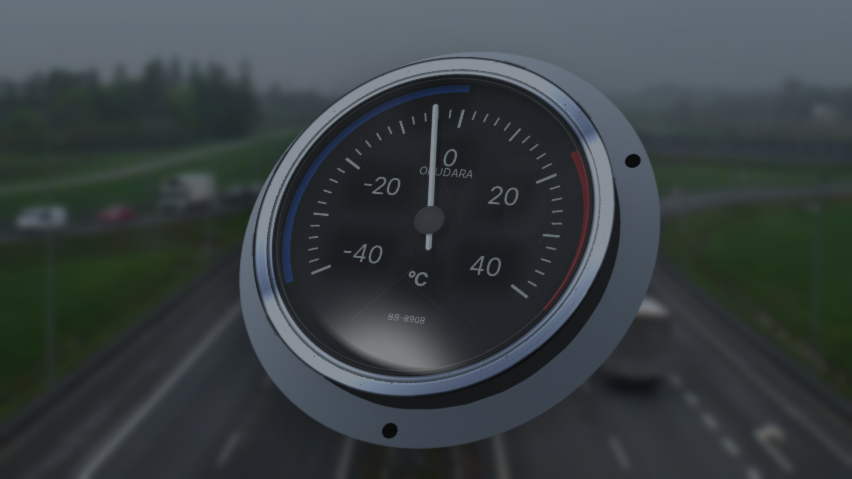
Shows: -4 °C
